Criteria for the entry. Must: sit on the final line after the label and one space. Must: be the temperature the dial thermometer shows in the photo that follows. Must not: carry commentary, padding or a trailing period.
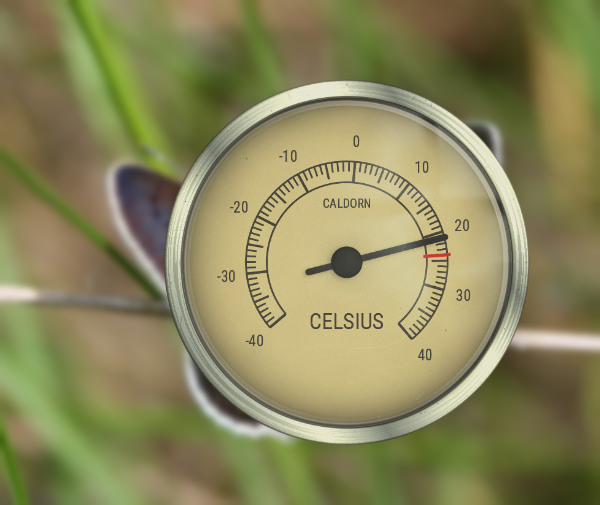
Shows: 21 °C
